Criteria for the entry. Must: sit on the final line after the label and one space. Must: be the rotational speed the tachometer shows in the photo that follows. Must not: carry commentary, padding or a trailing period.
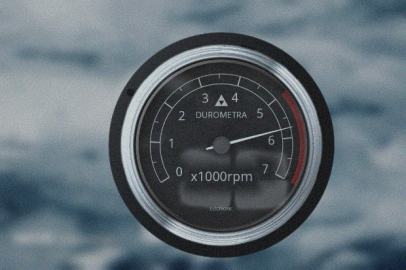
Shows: 5750 rpm
